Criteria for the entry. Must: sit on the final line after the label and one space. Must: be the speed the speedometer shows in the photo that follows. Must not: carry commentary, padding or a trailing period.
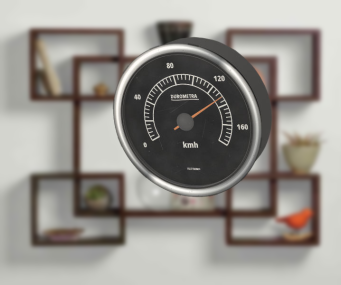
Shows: 132 km/h
